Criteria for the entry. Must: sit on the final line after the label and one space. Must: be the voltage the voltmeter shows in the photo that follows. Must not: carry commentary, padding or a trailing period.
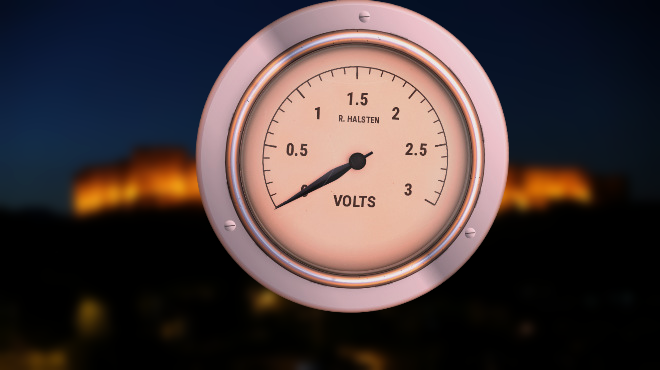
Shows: 0 V
